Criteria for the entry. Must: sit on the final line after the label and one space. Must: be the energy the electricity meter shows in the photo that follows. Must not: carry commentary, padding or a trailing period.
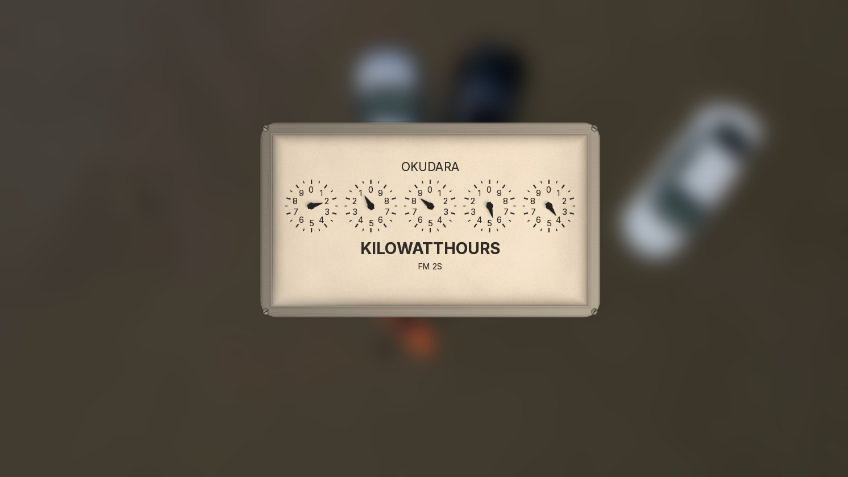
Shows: 20854 kWh
